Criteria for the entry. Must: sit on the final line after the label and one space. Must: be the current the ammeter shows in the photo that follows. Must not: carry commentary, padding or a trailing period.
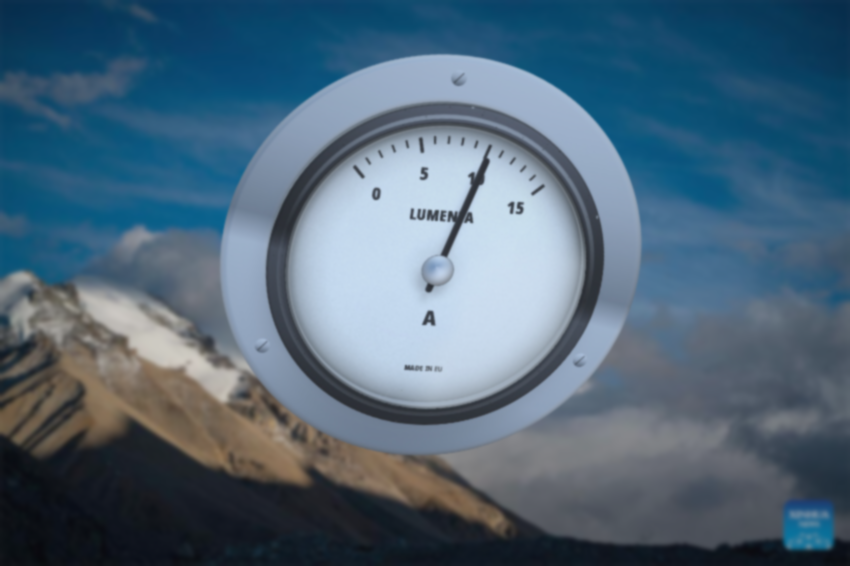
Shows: 10 A
